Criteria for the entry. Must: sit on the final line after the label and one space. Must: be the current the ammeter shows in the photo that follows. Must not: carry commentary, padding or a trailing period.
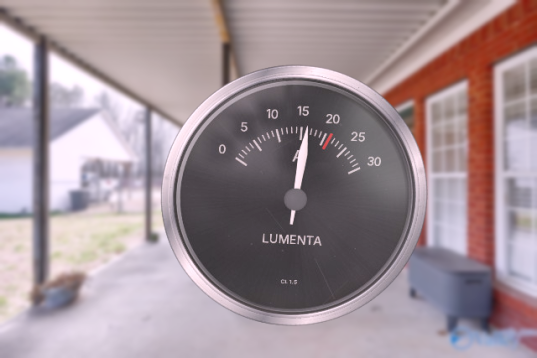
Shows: 16 A
